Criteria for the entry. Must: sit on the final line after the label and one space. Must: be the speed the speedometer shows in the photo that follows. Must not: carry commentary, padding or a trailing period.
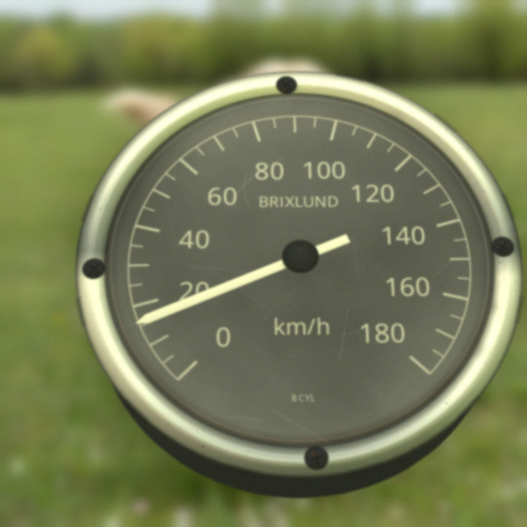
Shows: 15 km/h
